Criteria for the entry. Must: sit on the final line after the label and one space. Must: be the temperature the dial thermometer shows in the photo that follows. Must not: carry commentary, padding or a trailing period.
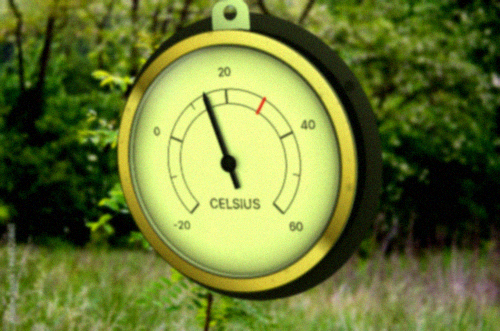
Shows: 15 °C
